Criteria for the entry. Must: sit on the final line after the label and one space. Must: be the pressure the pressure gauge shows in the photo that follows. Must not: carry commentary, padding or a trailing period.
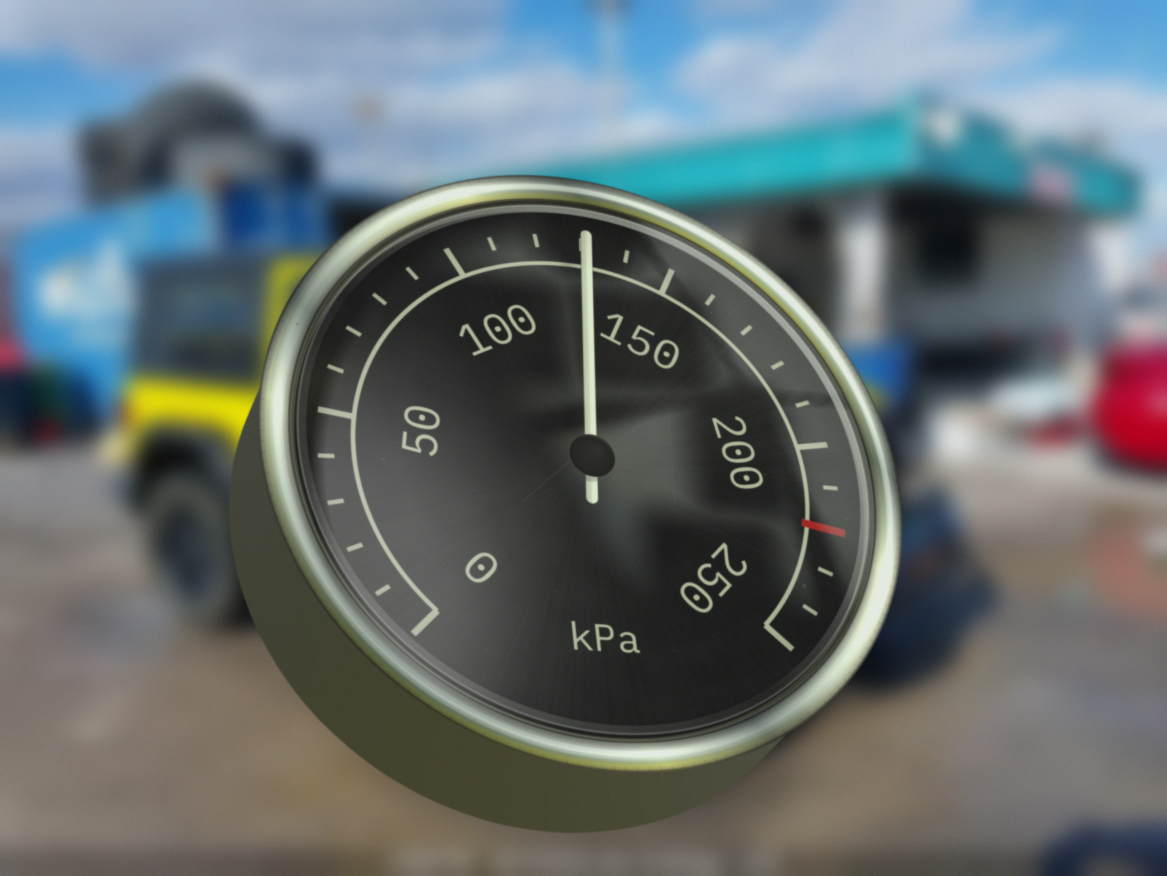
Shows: 130 kPa
